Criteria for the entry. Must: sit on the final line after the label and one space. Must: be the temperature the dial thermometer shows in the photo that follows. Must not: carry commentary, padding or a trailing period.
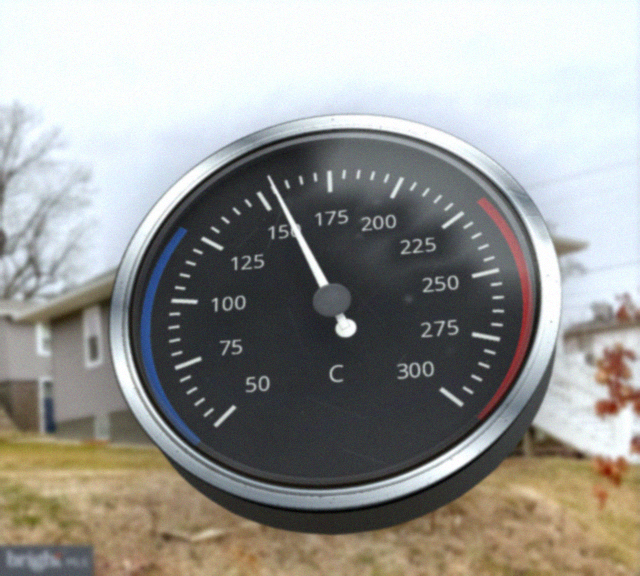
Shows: 155 °C
